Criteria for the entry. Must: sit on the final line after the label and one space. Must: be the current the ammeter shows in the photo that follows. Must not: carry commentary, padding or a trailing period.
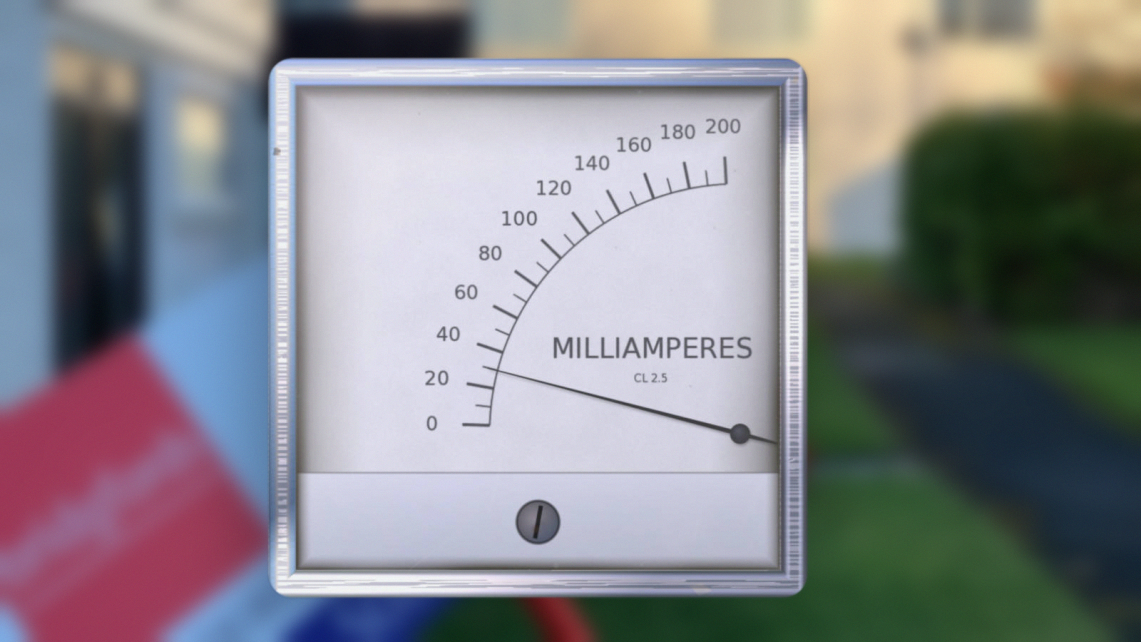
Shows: 30 mA
